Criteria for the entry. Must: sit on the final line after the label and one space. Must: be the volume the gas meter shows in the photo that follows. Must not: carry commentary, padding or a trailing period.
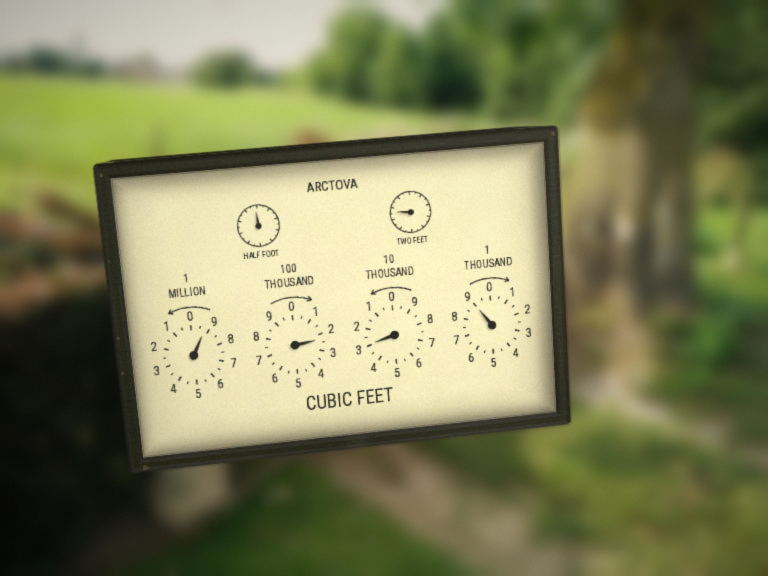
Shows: 922900 ft³
